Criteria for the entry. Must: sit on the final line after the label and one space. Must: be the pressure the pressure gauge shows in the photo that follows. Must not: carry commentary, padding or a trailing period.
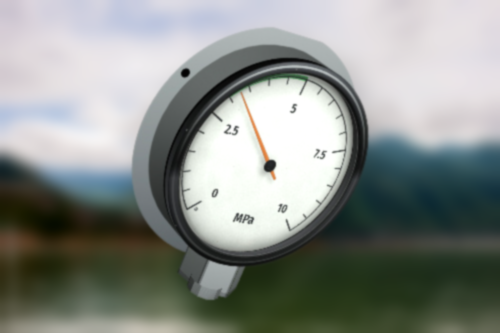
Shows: 3.25 MPa
